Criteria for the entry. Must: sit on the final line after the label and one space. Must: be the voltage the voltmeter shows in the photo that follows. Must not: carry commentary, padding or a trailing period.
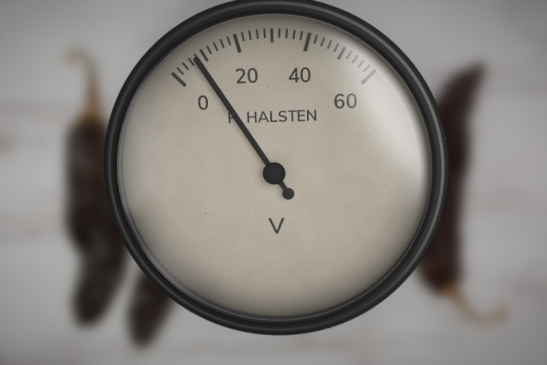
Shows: 8 V
